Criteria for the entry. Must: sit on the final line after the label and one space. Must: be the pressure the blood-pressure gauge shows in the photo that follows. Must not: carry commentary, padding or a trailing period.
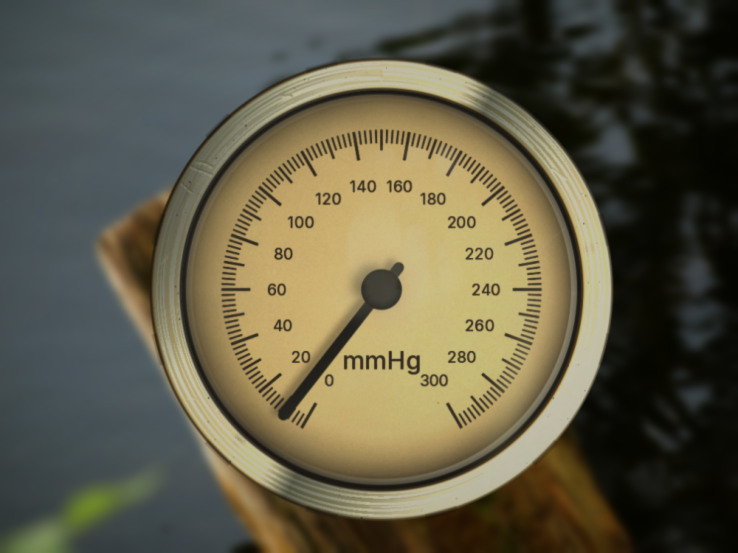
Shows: 8 mmHg
